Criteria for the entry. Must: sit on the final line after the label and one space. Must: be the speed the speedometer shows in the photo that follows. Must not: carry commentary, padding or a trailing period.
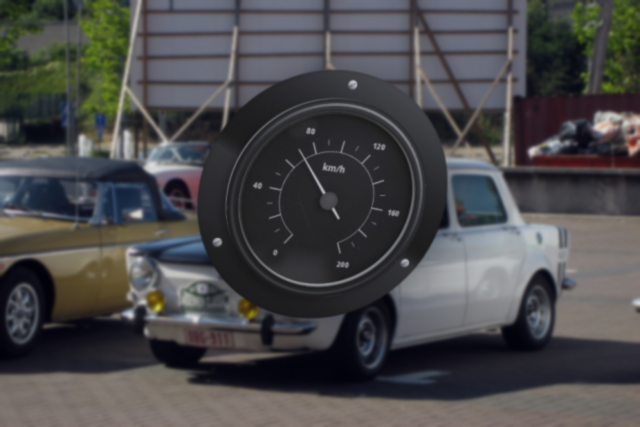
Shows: 70 km/h
